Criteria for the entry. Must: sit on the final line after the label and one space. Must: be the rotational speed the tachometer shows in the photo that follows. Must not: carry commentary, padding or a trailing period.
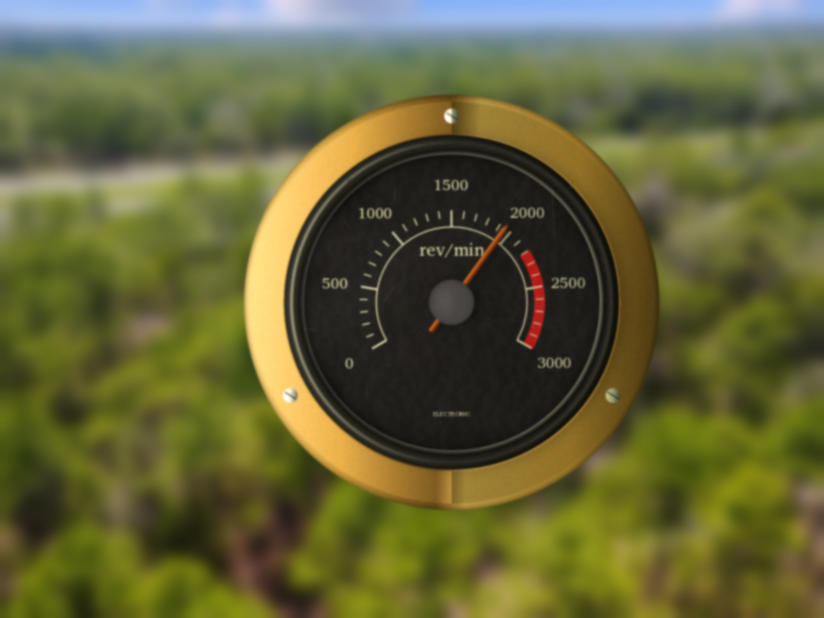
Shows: 1950 rpm
